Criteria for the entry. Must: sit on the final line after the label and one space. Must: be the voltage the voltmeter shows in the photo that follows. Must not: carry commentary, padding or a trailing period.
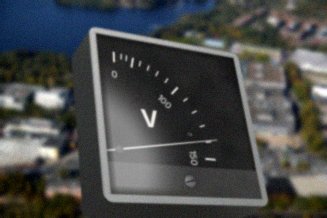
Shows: 140 V
